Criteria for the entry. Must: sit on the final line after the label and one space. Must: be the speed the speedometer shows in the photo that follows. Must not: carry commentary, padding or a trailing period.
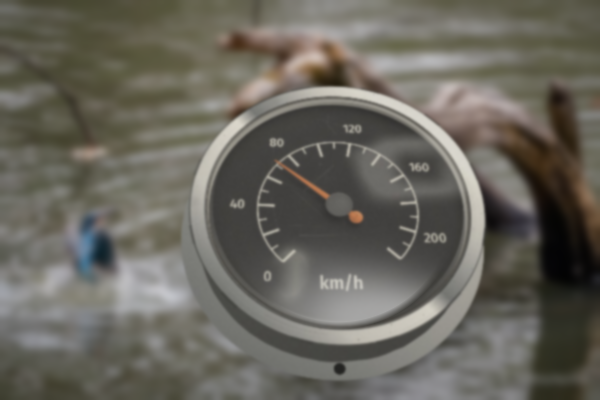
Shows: 70 km/h
